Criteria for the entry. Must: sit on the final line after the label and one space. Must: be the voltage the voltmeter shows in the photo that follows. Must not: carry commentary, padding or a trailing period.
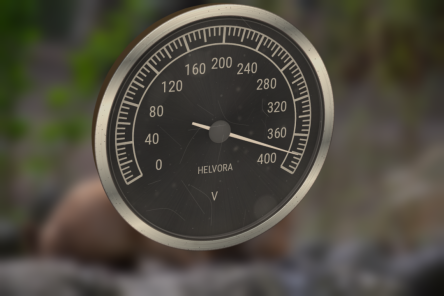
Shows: 380 V
